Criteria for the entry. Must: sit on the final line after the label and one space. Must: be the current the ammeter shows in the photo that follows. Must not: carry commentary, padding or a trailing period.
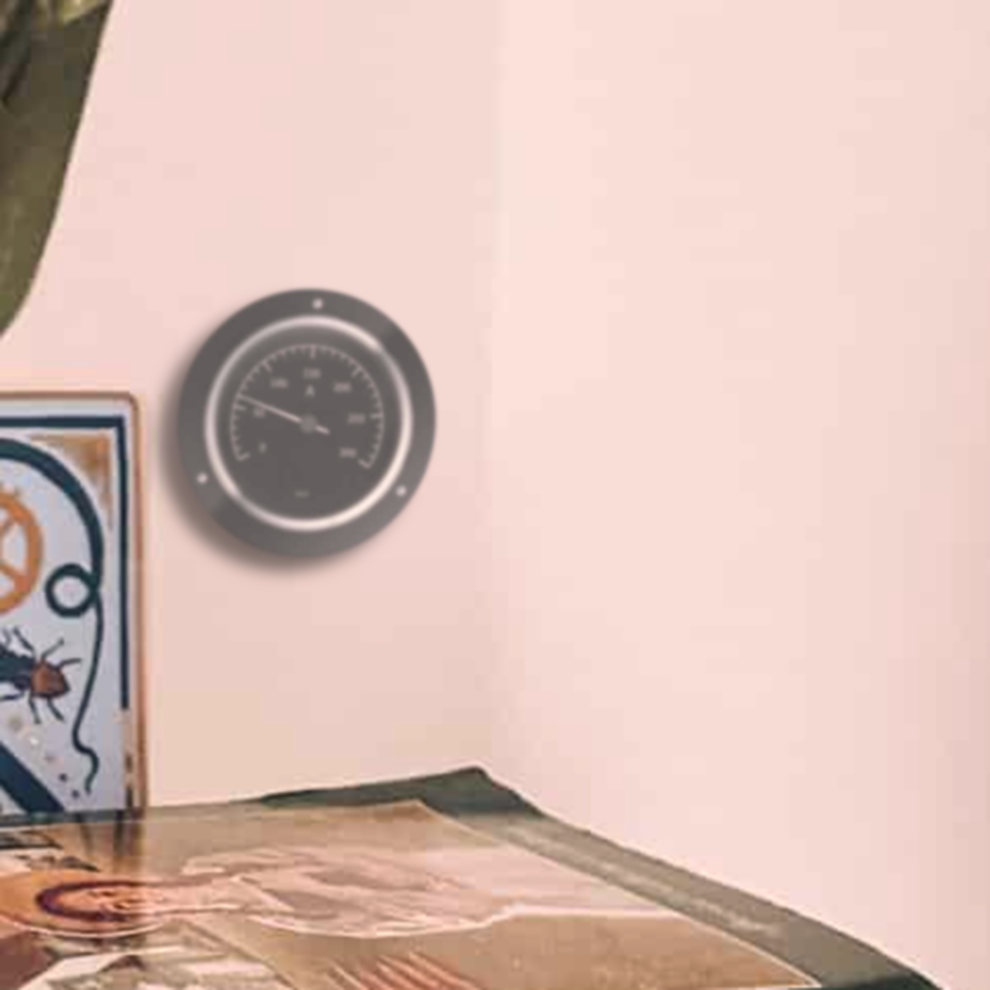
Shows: 60 A
